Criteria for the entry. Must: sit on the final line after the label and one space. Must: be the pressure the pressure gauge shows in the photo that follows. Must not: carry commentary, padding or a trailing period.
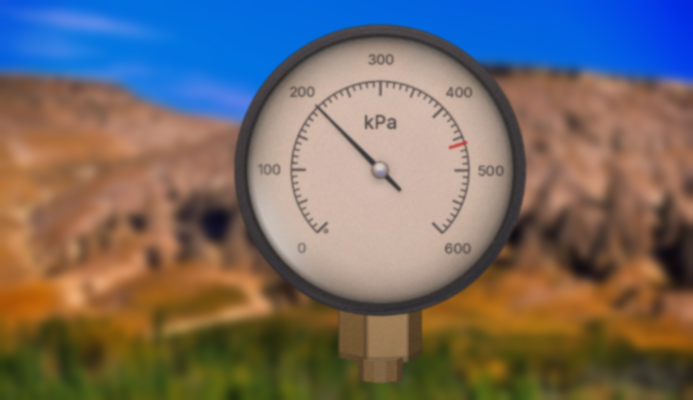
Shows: 200 kPa
